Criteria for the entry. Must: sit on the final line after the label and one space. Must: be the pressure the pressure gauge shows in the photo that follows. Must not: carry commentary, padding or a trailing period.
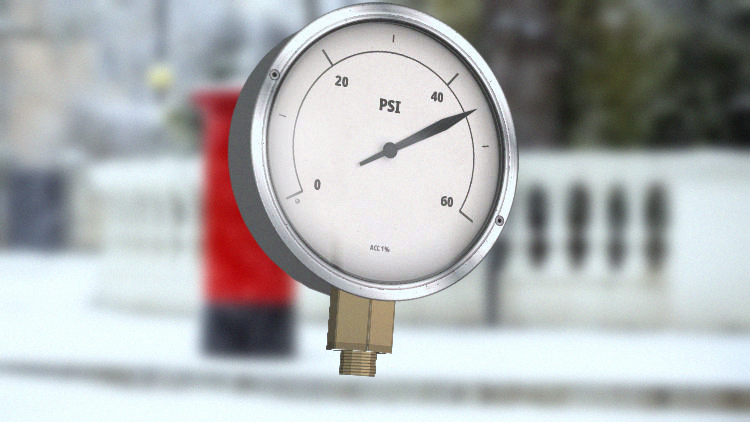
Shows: 45 psi
